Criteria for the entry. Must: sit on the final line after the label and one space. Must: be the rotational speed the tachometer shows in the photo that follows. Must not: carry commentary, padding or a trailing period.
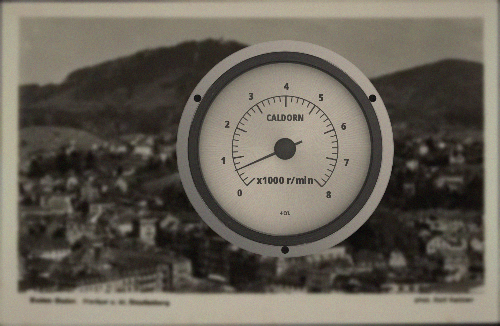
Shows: 600 rpm
